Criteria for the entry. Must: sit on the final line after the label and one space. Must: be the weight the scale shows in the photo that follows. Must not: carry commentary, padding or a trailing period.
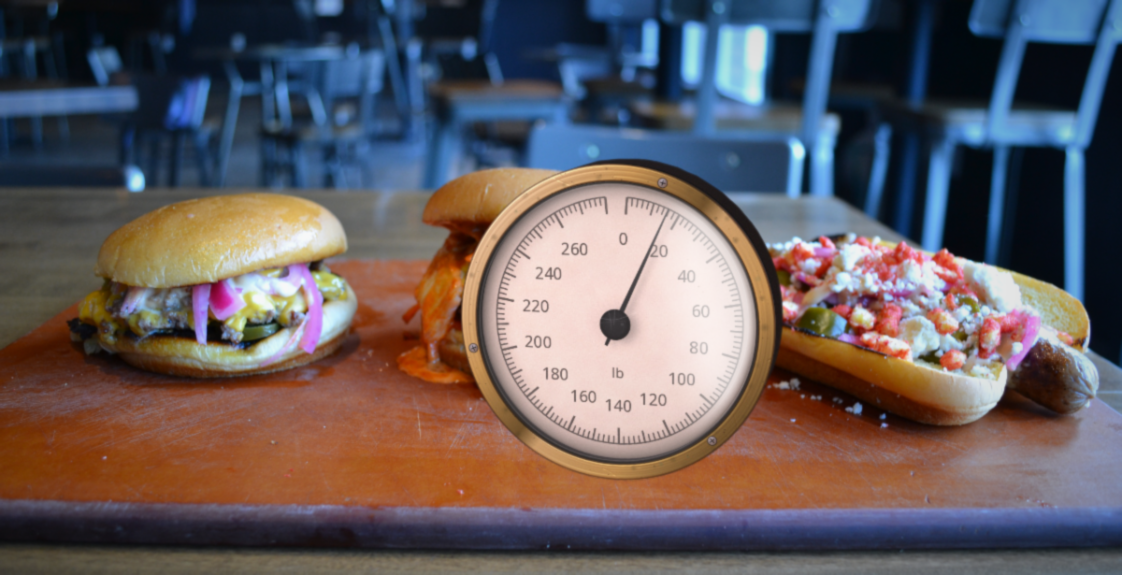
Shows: 16 lb
